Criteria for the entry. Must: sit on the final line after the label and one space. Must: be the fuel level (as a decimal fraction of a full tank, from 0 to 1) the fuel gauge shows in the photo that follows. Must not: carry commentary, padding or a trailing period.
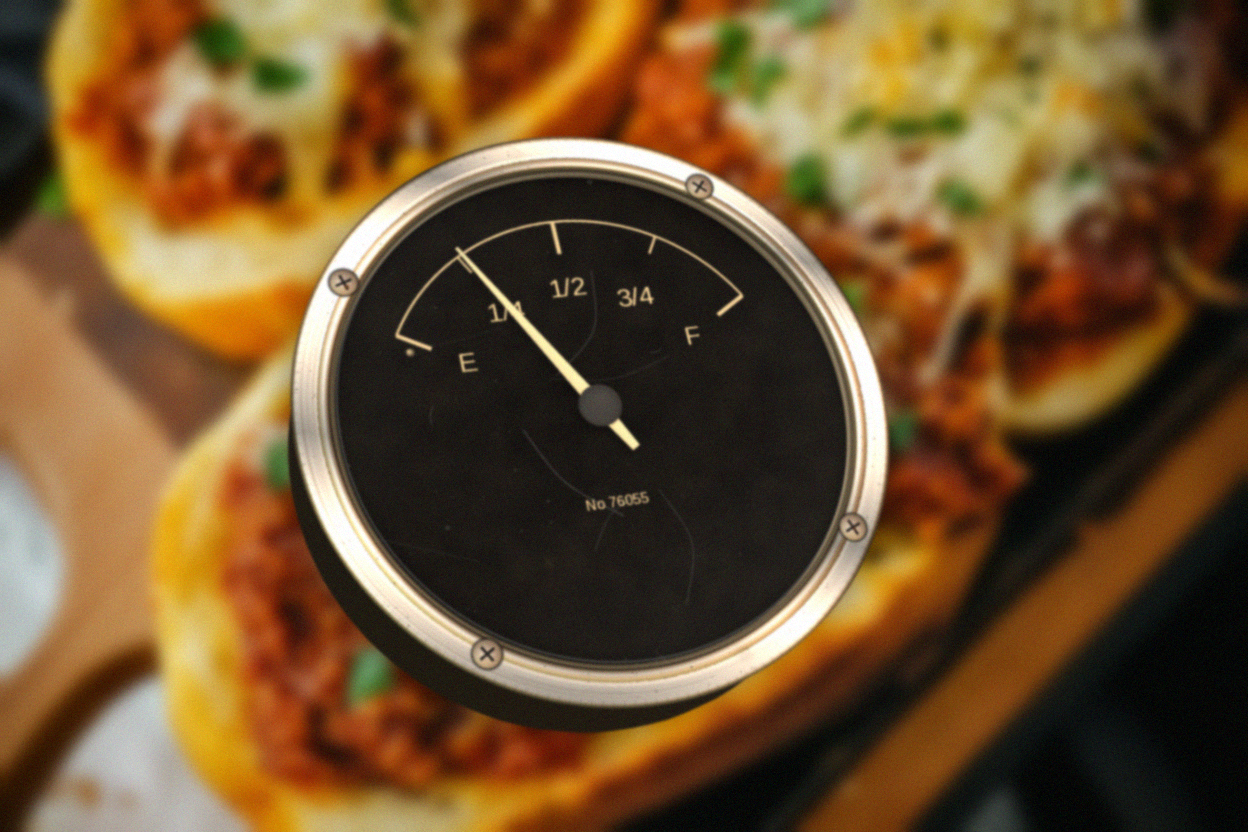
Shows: 0.25
